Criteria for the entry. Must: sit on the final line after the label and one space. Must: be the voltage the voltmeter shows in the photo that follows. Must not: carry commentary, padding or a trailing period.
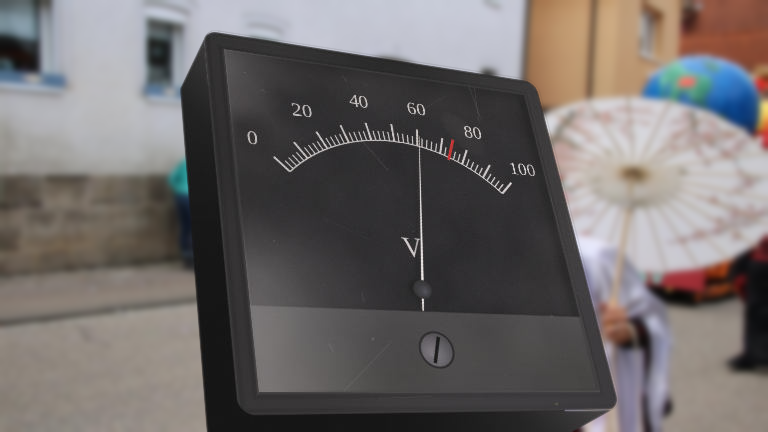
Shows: 60 V
